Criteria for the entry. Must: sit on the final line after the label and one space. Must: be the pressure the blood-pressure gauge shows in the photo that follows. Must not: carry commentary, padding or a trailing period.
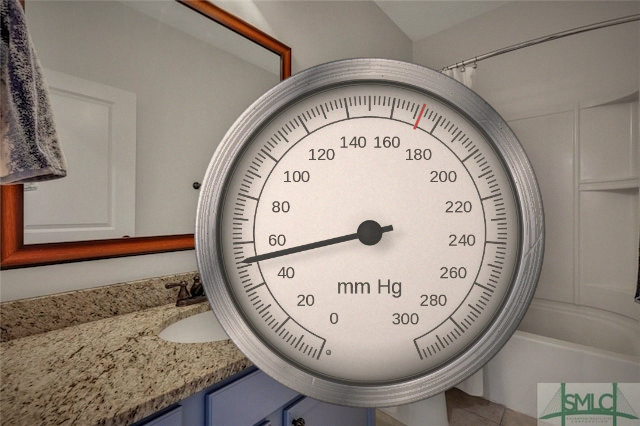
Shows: 52 mmHg
